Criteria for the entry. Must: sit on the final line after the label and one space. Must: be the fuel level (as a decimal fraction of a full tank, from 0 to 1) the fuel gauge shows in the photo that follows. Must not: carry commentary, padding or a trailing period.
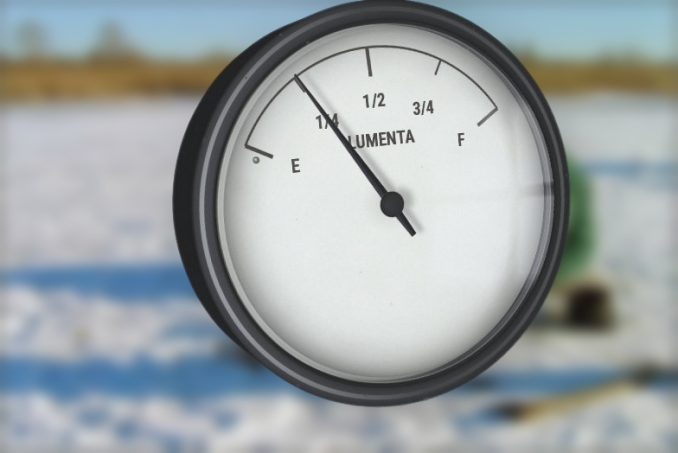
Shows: 0.25
